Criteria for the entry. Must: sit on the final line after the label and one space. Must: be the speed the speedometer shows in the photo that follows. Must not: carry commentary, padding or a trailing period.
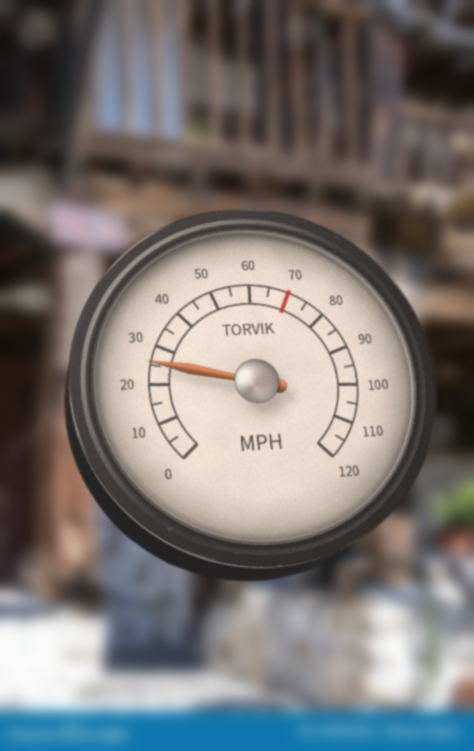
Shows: 25 mph
